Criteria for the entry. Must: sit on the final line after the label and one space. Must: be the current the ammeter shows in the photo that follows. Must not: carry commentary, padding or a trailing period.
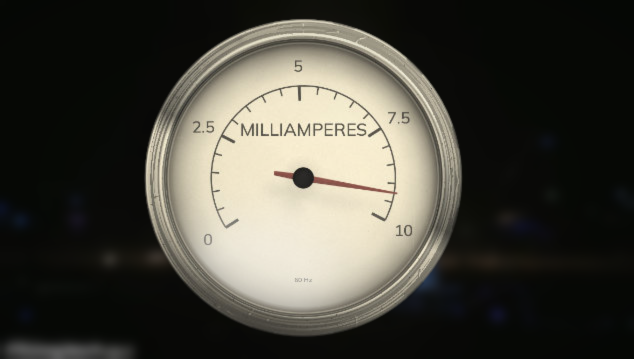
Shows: 9.25 mA
